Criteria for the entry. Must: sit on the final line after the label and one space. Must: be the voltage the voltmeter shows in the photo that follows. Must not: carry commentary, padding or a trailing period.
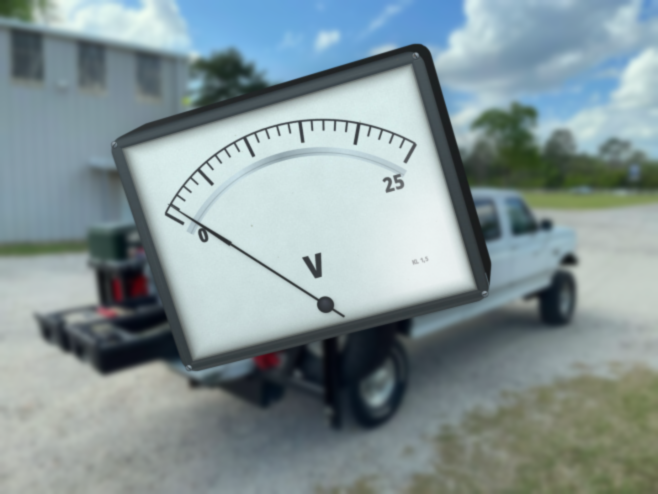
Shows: 1 V
